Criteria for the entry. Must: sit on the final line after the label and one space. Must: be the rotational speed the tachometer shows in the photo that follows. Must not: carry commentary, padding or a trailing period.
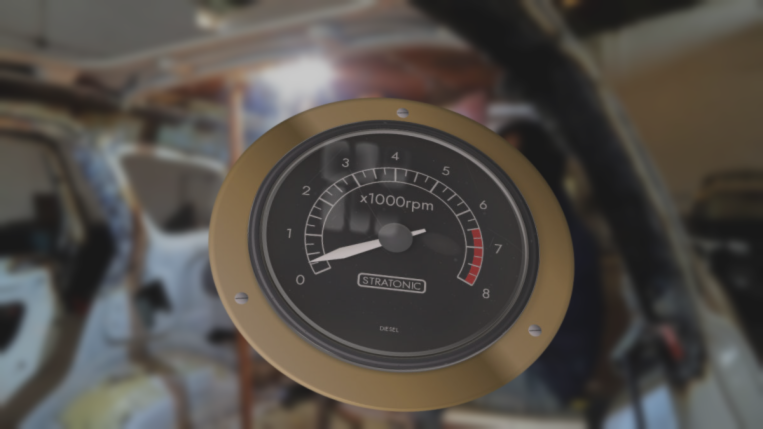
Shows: 250 rpm
